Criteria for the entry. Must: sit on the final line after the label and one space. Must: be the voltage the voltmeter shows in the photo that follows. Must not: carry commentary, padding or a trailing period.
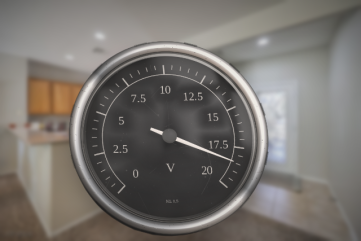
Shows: 18.5 V
